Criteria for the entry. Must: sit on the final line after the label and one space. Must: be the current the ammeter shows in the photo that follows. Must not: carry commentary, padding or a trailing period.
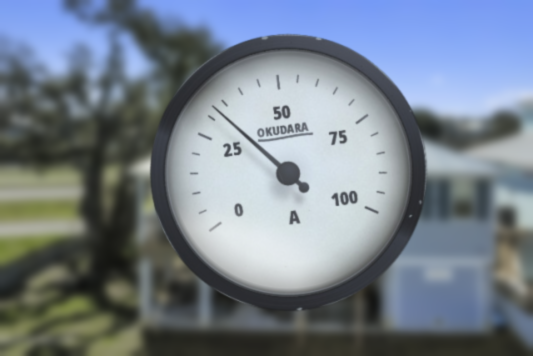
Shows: 32.5 A
